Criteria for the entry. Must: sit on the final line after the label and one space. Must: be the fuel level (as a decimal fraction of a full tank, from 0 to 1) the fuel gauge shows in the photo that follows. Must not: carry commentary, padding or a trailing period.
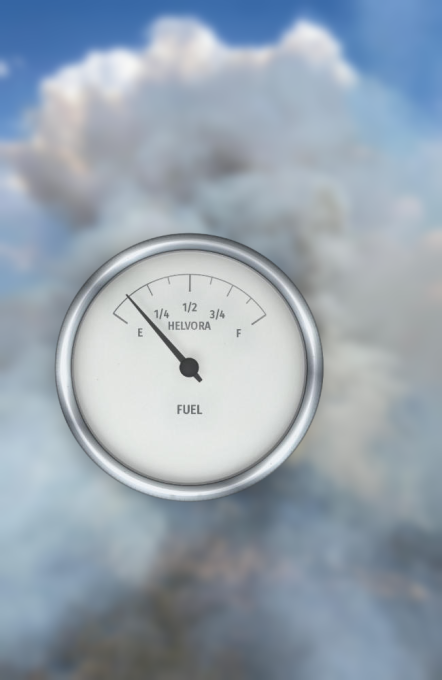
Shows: 0.125
